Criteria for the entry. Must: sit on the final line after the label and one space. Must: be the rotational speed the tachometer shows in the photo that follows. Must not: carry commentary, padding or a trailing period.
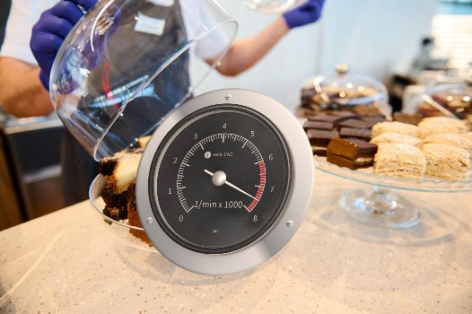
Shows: 7500 rpm
